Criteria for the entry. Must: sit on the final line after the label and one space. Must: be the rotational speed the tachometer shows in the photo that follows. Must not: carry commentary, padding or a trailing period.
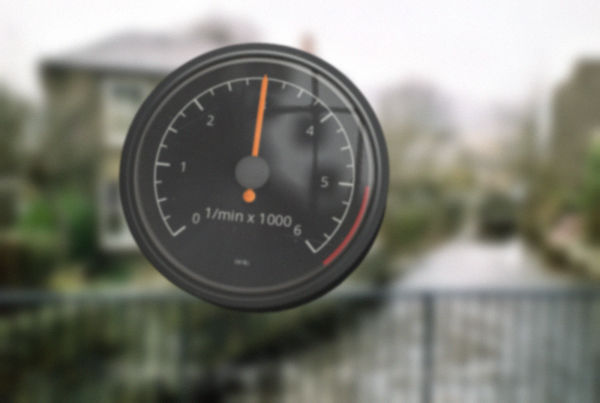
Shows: 3000 rpm
